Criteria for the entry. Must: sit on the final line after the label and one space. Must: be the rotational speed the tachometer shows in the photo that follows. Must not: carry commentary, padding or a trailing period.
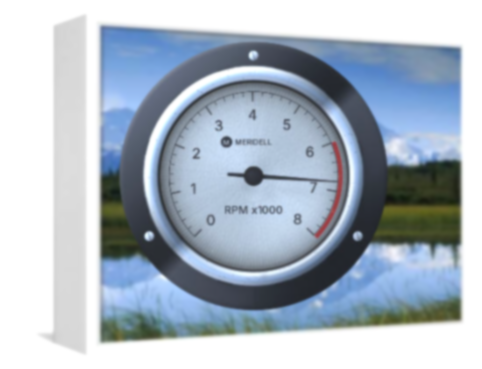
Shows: 6800 rpm
